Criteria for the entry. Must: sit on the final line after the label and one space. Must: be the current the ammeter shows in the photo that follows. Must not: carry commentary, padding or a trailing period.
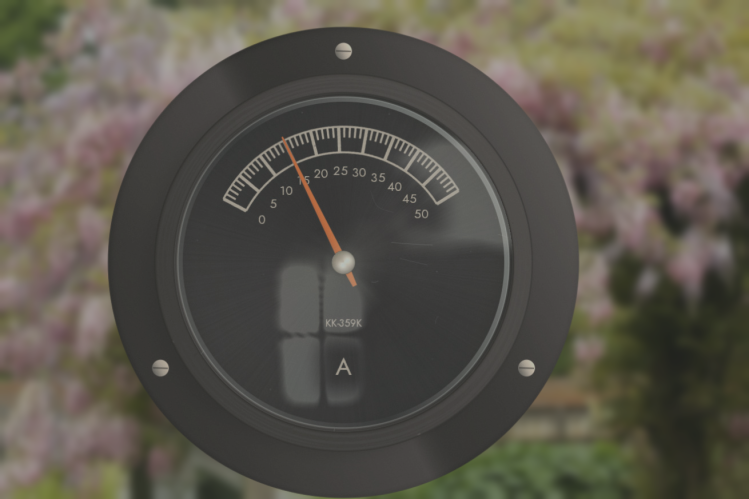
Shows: 15 A
